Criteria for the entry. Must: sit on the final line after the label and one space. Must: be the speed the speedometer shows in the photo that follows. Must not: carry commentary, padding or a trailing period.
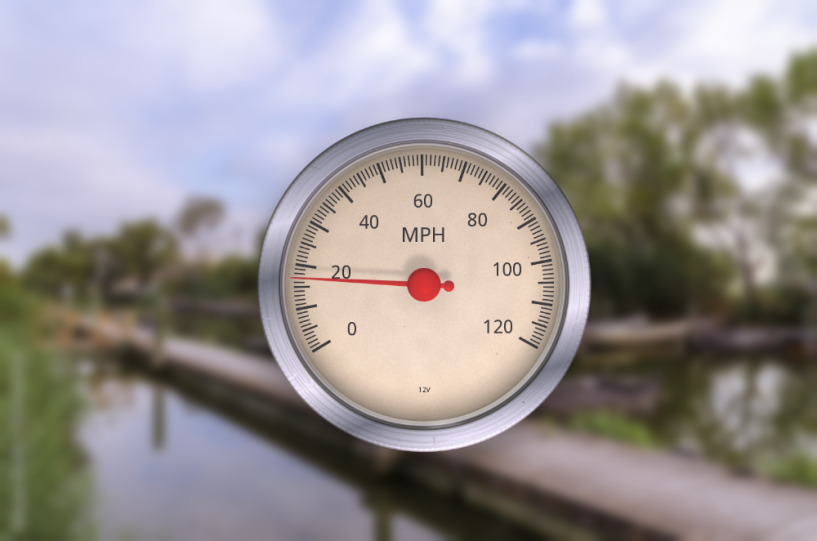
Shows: 17 mph
